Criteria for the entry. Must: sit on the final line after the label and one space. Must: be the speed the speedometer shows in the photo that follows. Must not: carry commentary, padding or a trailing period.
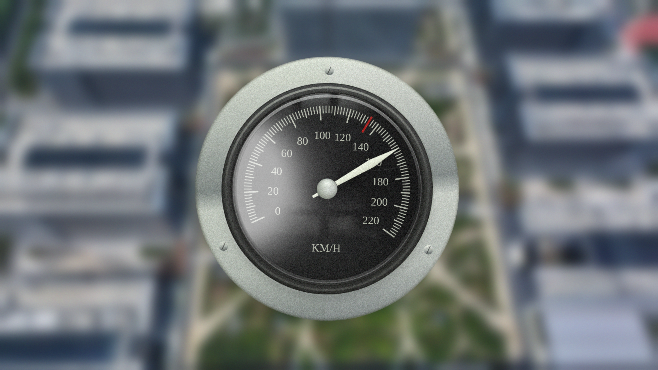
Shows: 160 km/h
